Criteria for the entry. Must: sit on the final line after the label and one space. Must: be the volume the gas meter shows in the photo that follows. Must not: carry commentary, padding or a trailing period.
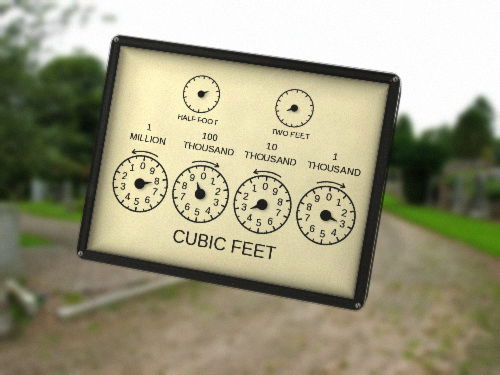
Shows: 793300 ft³
